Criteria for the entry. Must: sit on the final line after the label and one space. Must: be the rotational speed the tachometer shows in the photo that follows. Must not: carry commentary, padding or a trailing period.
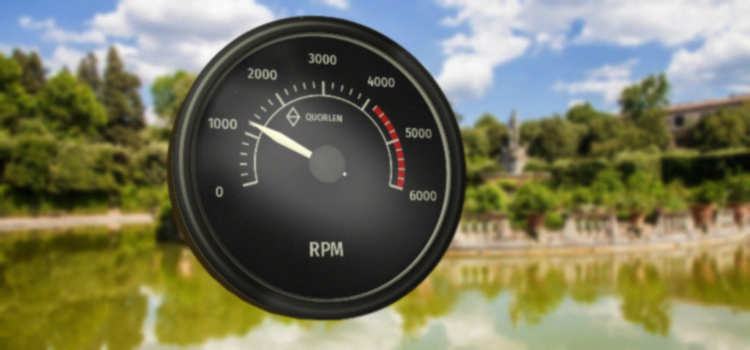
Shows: 1200 rpm
